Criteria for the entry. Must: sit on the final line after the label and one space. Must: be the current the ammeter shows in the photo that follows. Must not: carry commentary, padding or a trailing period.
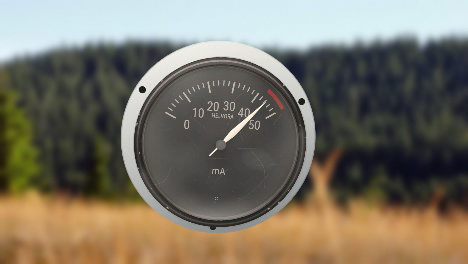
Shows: 44 mA
